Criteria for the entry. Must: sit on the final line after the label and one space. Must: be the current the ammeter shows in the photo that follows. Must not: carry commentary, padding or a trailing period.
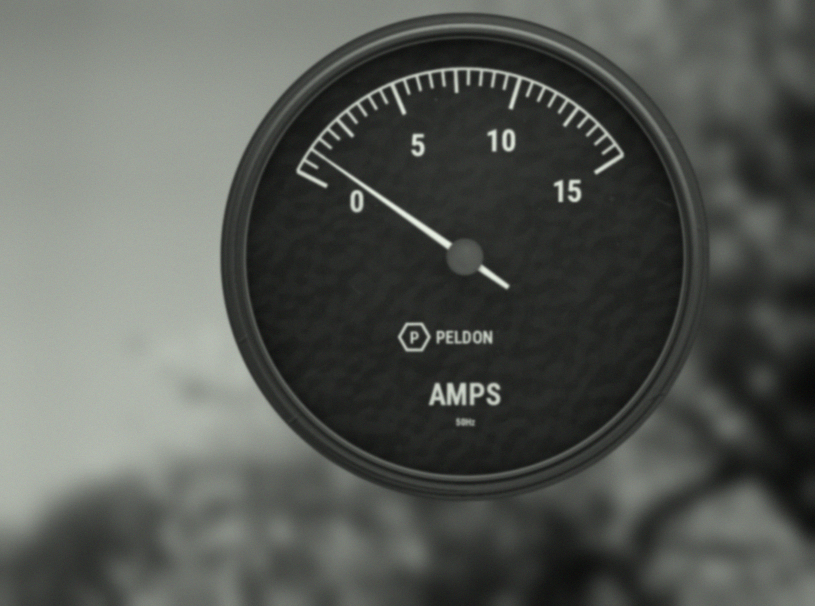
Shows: 1 A
